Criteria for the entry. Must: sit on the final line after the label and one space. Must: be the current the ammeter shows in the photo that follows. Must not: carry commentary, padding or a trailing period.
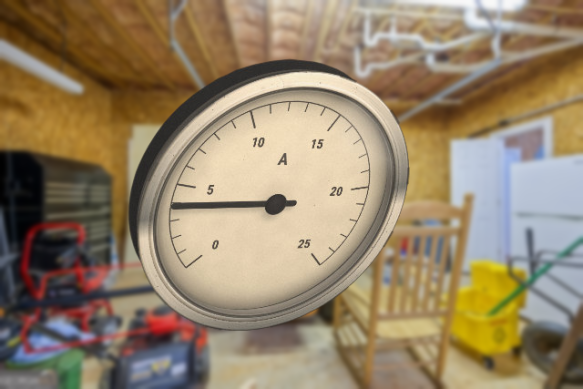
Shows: 4 A
